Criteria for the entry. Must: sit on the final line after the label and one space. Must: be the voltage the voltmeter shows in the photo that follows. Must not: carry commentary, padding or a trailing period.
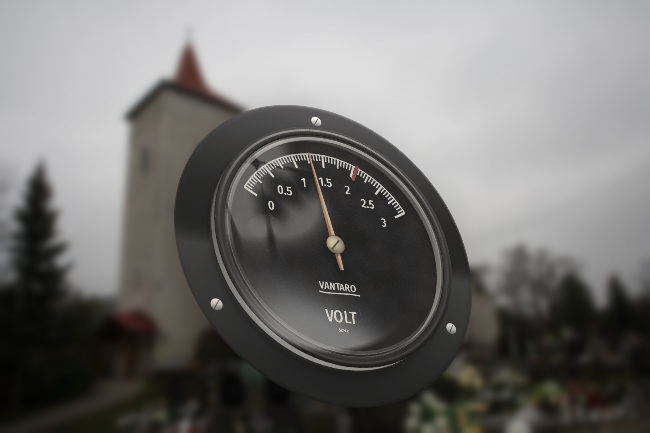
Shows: 1.25 V
